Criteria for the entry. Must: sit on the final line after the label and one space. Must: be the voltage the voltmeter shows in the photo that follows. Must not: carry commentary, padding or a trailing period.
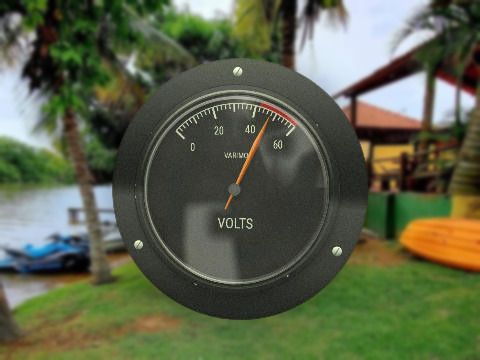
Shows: 48 V
